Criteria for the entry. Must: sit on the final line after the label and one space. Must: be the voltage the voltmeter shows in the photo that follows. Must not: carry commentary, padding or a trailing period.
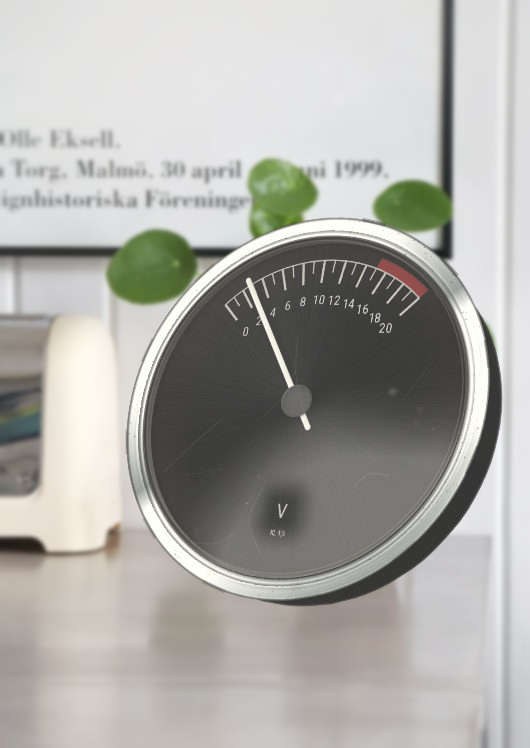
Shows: 3 V
